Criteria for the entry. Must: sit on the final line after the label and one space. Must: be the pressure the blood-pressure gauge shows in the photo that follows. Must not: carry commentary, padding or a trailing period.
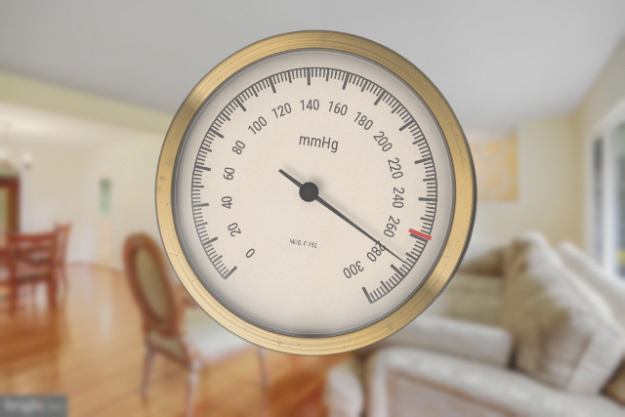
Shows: 274 mmHg
